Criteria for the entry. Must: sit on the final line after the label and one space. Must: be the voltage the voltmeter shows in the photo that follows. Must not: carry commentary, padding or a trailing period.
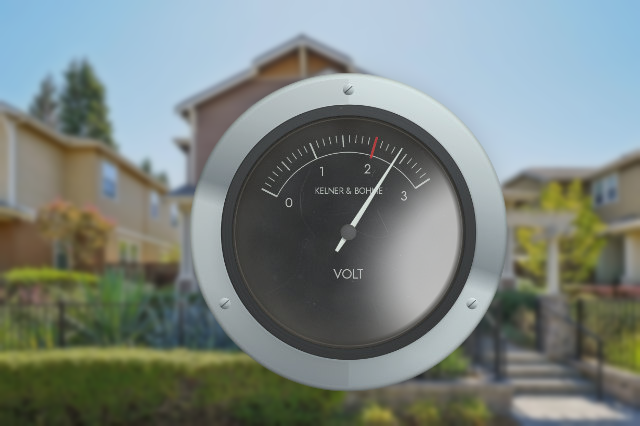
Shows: 2.4 V
